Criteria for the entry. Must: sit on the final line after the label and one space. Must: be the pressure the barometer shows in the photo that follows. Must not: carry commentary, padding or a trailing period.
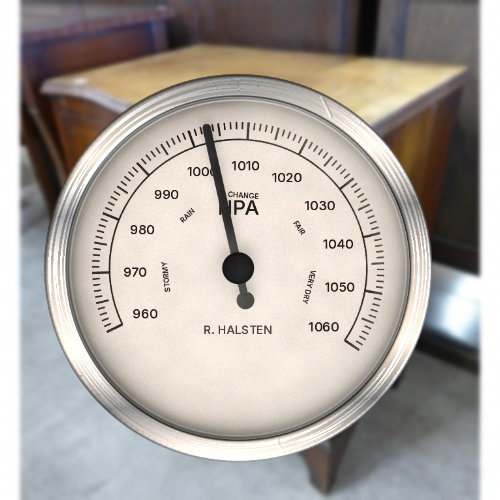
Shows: 1003 hPa
